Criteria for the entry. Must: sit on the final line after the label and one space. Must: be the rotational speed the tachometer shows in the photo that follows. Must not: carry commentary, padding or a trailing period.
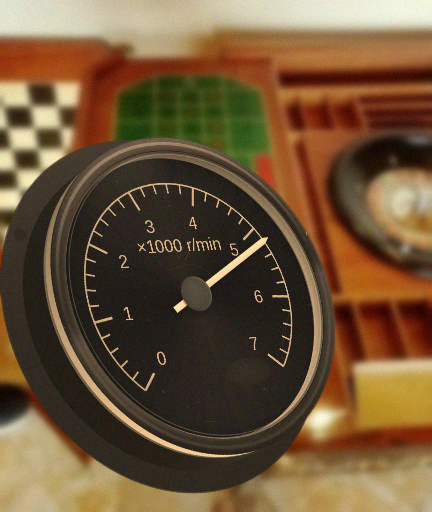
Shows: 5200 rpm
